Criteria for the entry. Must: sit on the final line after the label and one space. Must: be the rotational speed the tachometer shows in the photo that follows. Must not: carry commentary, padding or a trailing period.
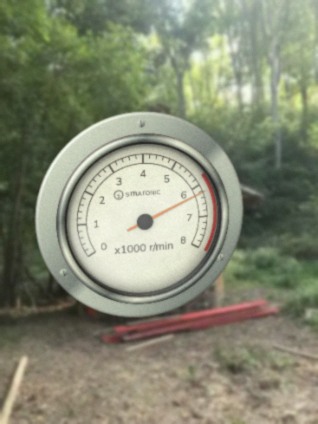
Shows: 6200 rpm
